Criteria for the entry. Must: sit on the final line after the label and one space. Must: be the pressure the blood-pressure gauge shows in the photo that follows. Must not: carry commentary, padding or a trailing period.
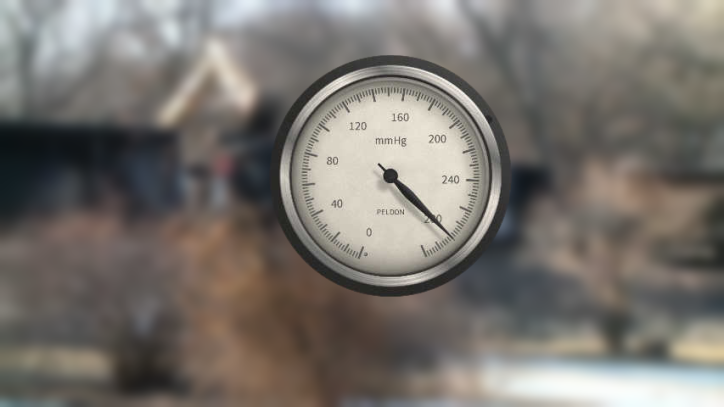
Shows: 280 mmHg
